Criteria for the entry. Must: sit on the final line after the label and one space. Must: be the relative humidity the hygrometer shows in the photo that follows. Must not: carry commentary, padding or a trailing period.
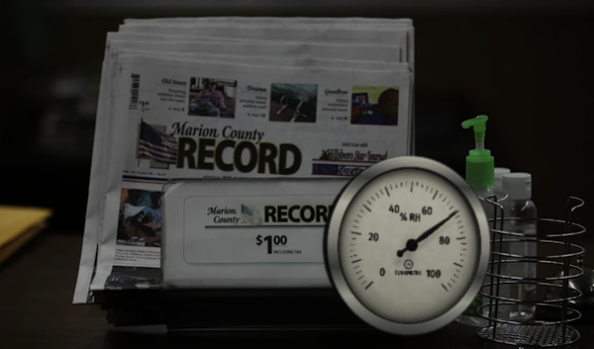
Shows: 70 %
